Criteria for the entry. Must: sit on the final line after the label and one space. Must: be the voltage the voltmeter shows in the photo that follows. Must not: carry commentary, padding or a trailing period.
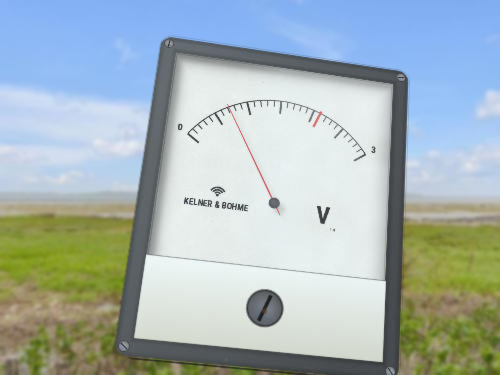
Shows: 0.7 V
